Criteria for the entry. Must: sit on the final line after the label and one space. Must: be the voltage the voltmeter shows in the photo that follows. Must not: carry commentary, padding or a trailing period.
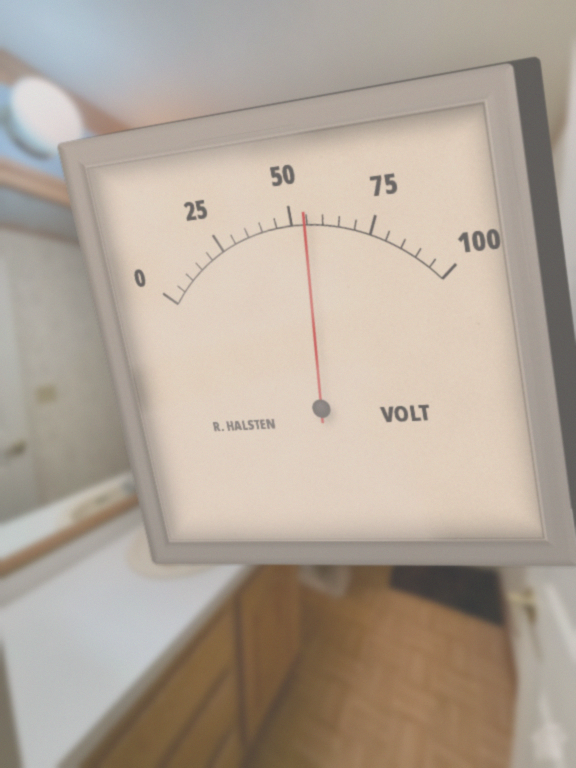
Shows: 55 V
